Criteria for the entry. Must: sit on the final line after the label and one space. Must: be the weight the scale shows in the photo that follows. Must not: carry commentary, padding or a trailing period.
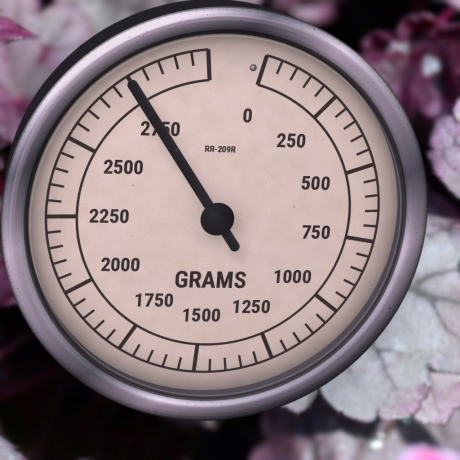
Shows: 2750 g
